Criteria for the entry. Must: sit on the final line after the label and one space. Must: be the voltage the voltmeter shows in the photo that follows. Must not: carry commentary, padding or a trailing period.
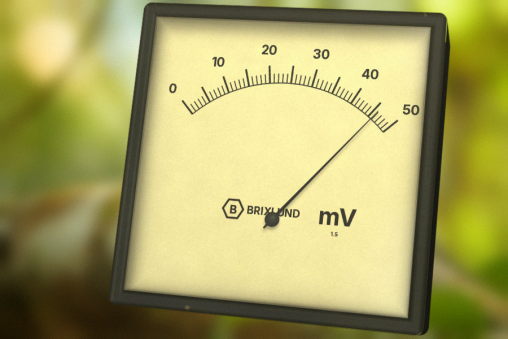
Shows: 46 mV
